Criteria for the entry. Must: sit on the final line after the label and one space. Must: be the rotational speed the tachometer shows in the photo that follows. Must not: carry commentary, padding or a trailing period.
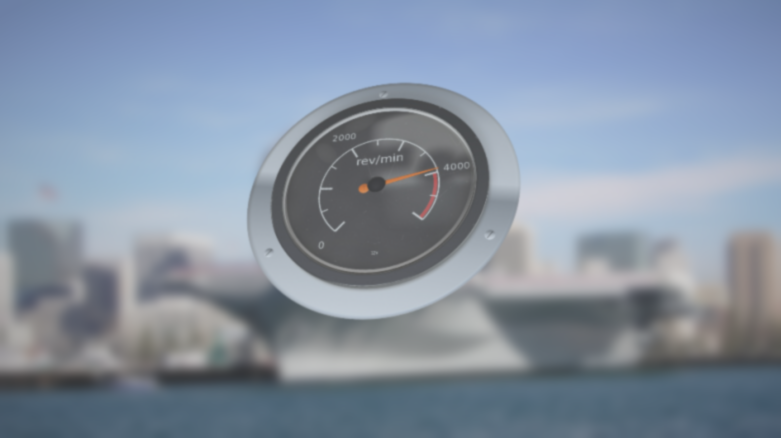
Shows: 4000 rpm
